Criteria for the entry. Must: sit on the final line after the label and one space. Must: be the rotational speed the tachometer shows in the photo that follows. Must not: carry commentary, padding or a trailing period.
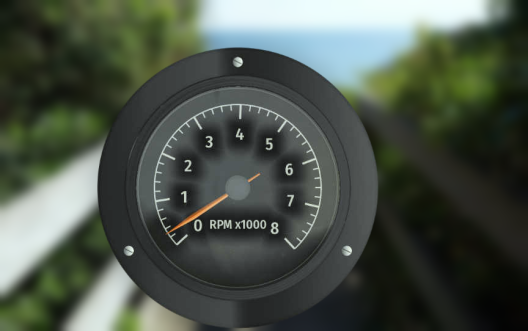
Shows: 300 rpm
